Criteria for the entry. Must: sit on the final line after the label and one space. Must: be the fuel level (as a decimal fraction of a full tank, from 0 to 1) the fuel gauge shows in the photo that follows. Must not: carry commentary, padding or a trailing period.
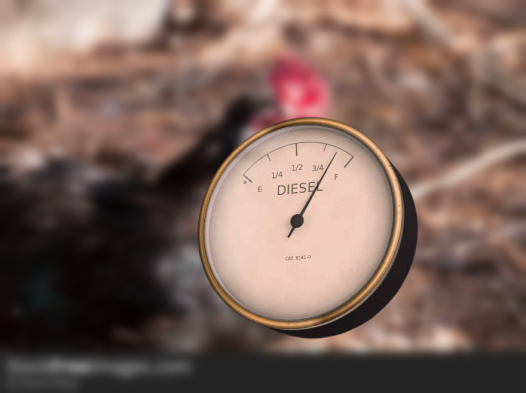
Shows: 0.875
